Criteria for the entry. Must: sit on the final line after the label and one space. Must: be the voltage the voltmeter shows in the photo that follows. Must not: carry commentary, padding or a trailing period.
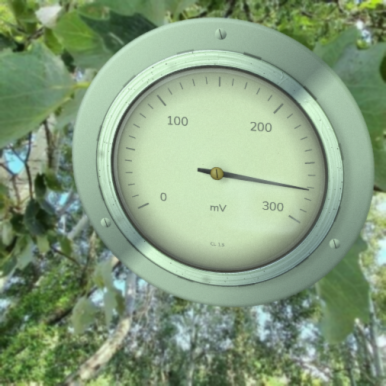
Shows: 270 mV
